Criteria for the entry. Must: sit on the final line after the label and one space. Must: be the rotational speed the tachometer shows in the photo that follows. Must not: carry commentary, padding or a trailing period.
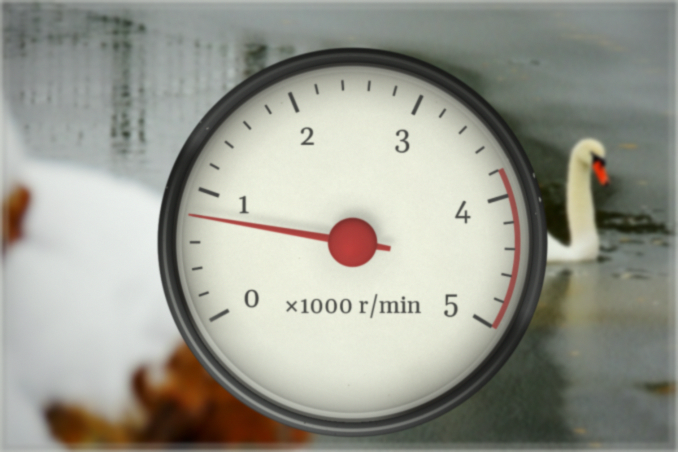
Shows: 800 rpm
